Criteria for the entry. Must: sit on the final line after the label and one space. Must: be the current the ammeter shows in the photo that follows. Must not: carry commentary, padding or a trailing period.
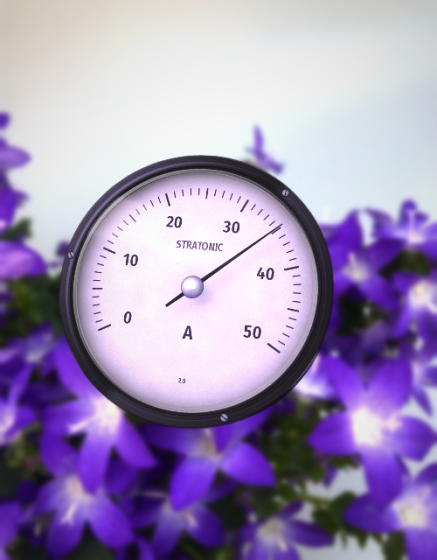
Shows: 35 A
